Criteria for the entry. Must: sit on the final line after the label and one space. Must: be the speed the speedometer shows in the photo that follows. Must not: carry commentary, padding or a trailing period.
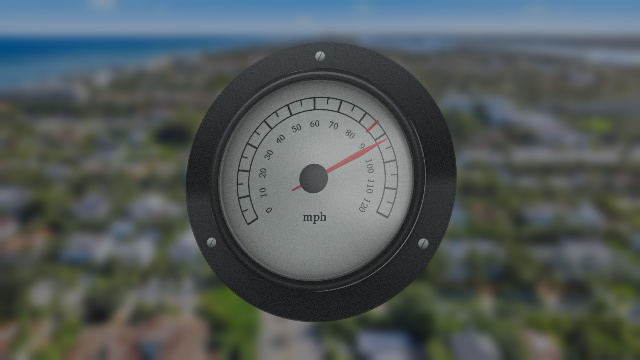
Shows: 92.5 mph
